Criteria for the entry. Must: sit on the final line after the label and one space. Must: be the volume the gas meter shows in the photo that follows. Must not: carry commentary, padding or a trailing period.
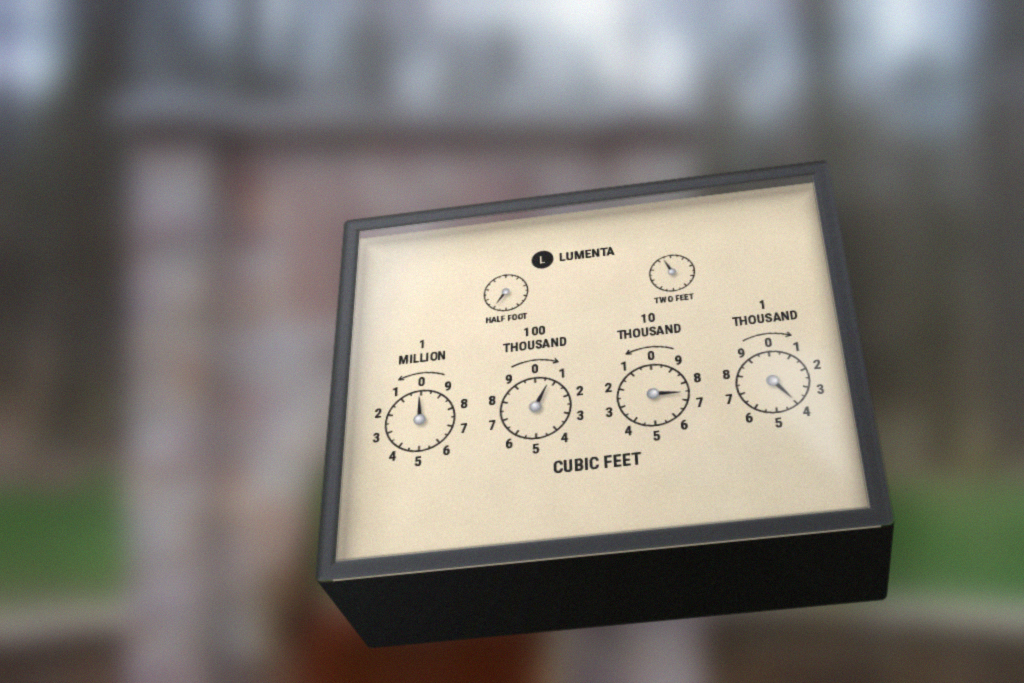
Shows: 7400 ft³
